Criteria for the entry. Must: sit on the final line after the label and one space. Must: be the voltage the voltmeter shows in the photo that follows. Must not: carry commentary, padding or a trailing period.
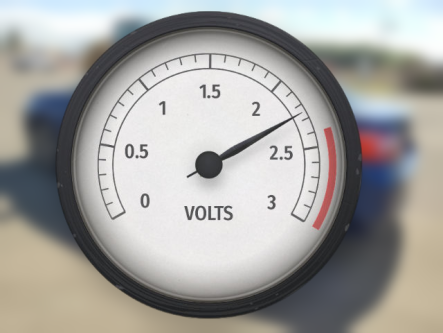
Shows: 2.25 V
